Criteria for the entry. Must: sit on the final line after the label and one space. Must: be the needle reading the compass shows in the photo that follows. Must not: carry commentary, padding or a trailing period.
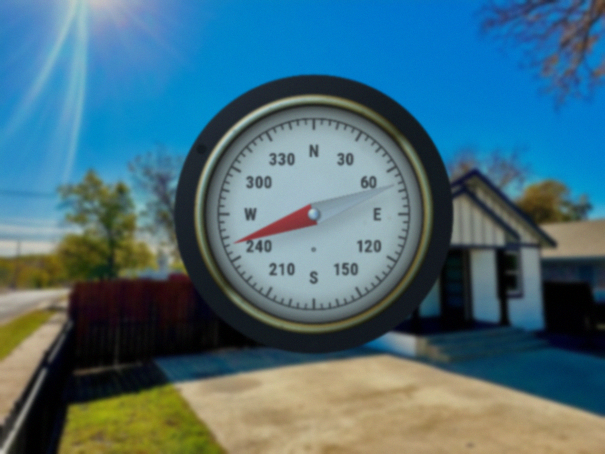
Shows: 250 °
